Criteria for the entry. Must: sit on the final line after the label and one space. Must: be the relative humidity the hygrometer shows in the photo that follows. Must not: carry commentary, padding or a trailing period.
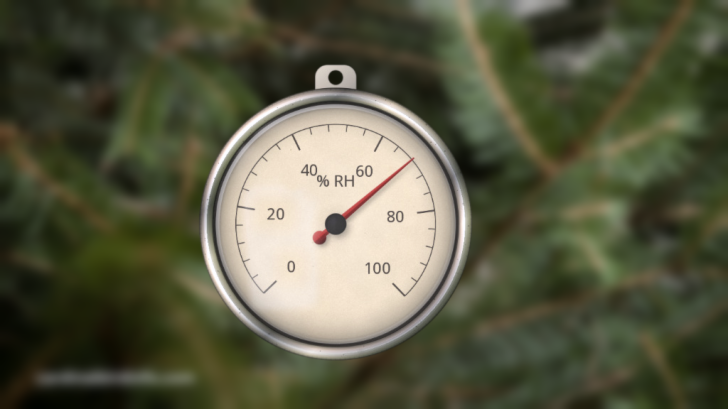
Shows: 68 %
